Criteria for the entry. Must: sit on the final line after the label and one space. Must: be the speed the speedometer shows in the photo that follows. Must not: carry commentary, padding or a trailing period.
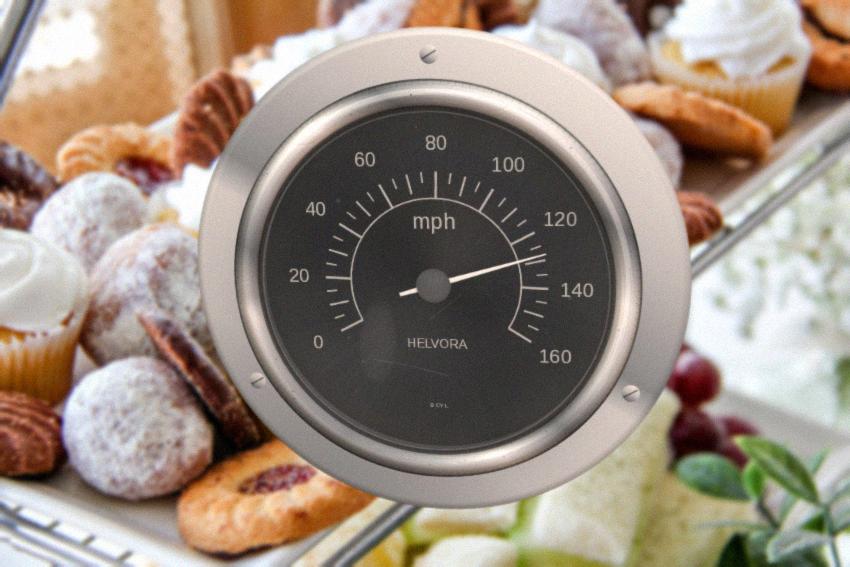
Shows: 127.5 mph
